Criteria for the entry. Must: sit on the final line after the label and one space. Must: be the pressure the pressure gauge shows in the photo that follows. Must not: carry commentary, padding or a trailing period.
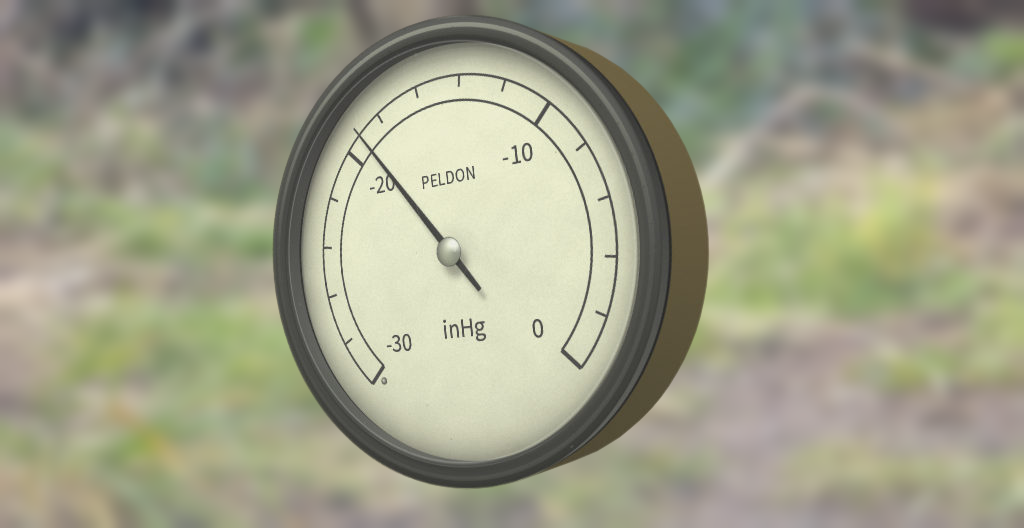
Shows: -19 inHg
